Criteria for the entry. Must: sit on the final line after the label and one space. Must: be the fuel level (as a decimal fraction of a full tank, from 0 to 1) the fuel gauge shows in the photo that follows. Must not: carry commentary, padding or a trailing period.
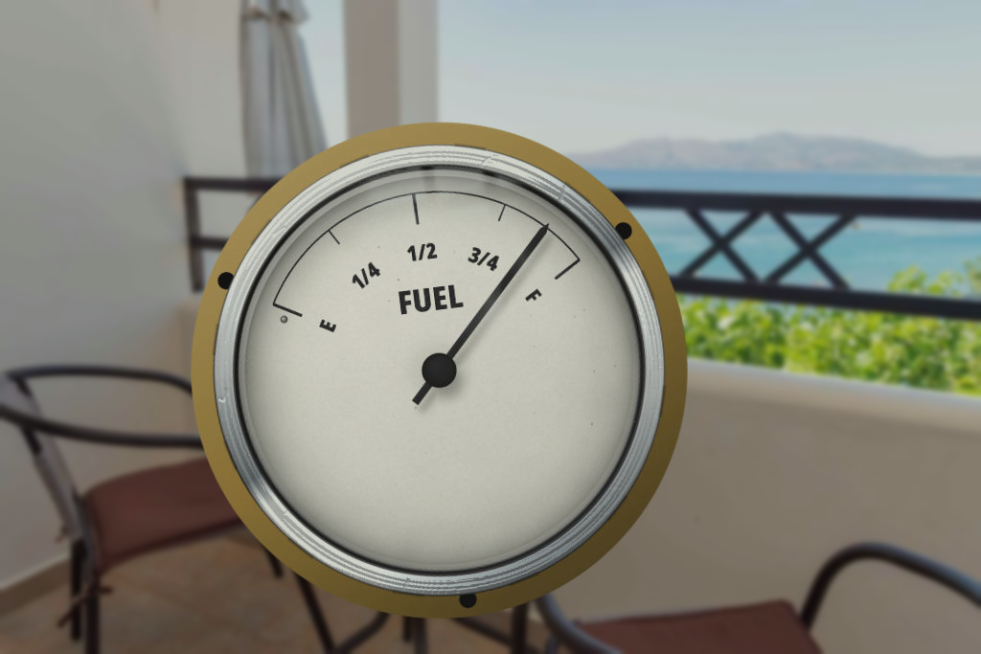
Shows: 0.875
